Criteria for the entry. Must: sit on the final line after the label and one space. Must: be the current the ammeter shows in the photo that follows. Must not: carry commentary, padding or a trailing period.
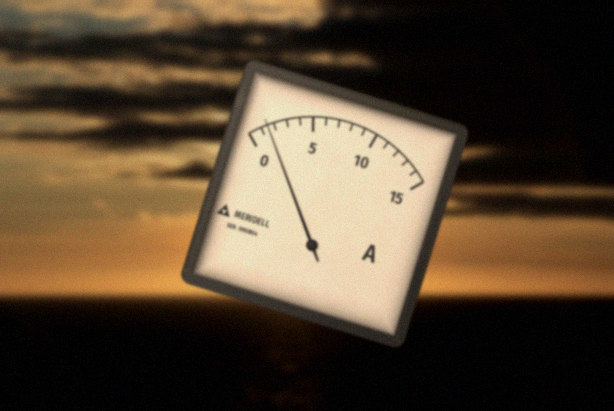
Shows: 1.5 A
